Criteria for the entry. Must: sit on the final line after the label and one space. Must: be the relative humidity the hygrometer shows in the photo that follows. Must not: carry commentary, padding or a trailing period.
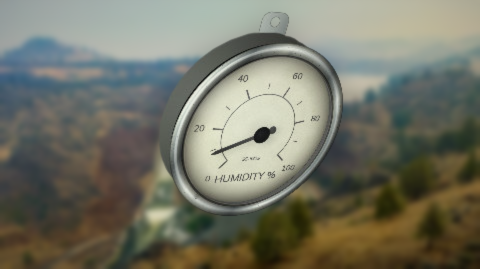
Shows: 10 %
